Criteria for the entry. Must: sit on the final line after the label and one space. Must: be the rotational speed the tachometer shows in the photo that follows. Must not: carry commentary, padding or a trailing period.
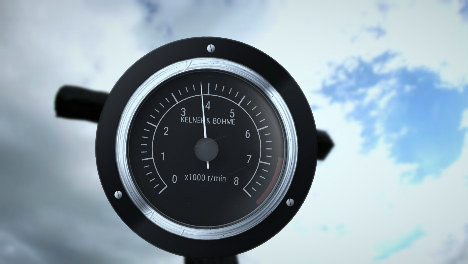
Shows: 3800 rpm
